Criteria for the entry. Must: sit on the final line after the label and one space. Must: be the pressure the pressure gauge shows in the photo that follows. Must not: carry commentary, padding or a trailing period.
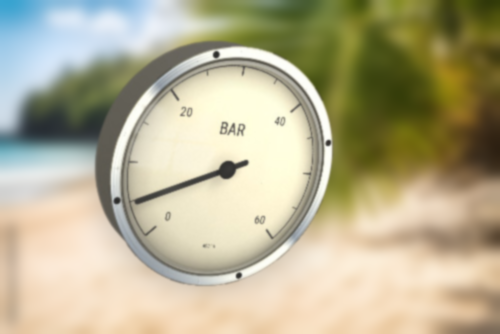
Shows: 5 bar
